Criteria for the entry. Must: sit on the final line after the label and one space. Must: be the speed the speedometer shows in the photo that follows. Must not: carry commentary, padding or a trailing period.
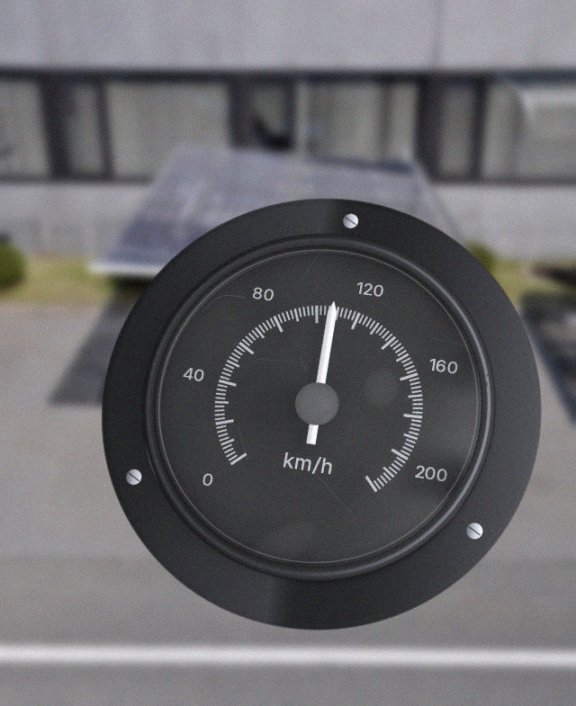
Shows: 108 km/h
